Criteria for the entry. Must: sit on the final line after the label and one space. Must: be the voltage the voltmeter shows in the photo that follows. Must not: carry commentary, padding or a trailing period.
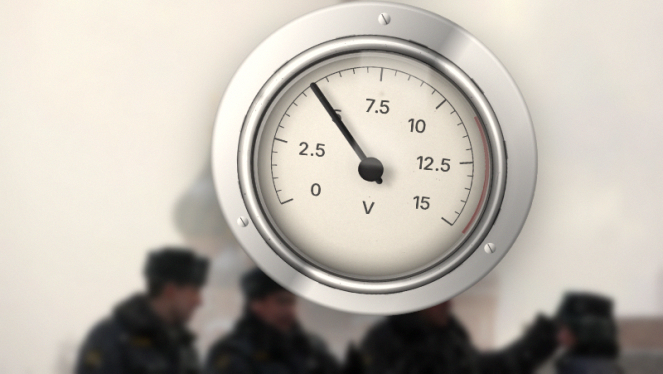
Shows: 5 V
